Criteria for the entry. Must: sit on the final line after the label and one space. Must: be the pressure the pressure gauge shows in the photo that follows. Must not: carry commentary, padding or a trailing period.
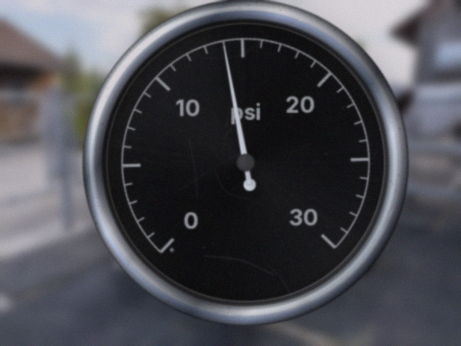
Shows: 14 psi
